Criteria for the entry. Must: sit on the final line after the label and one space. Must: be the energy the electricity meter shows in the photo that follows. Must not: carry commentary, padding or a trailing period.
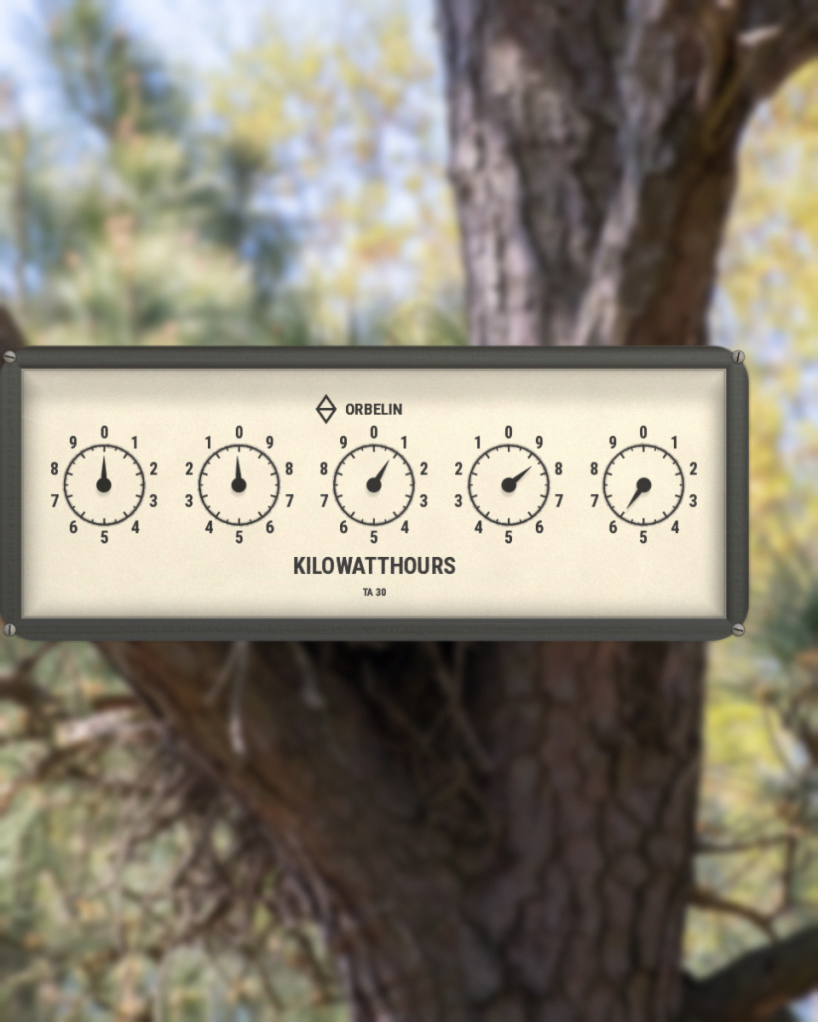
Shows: 86 kWh
